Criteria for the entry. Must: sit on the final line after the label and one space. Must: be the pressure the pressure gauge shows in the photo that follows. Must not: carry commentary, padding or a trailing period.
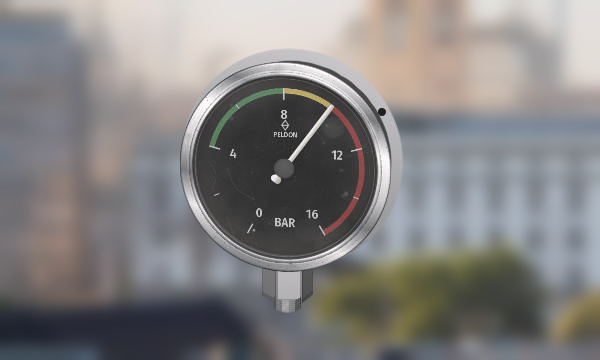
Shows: 10 bar
